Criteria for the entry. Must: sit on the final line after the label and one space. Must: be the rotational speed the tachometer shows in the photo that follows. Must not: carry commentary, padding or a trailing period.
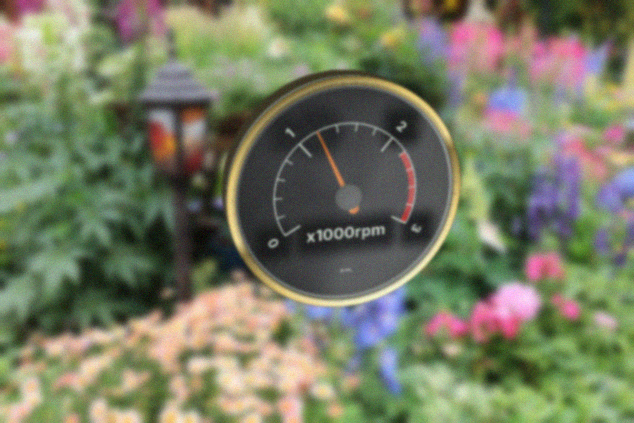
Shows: 1200 rpm
